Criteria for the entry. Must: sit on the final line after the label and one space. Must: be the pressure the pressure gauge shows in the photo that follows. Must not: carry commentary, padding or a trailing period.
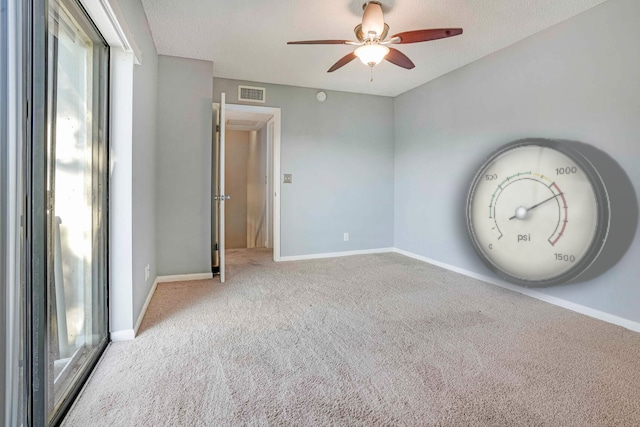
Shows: 1100 psi
